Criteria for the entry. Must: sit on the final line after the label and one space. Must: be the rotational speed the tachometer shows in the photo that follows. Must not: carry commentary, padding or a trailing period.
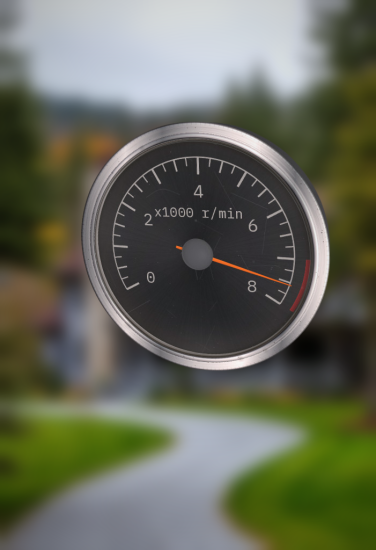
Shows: 7500 rpm
